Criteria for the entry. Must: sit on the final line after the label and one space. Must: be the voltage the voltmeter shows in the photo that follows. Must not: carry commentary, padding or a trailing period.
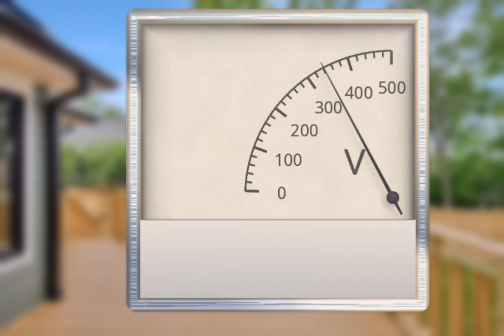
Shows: 340 V
